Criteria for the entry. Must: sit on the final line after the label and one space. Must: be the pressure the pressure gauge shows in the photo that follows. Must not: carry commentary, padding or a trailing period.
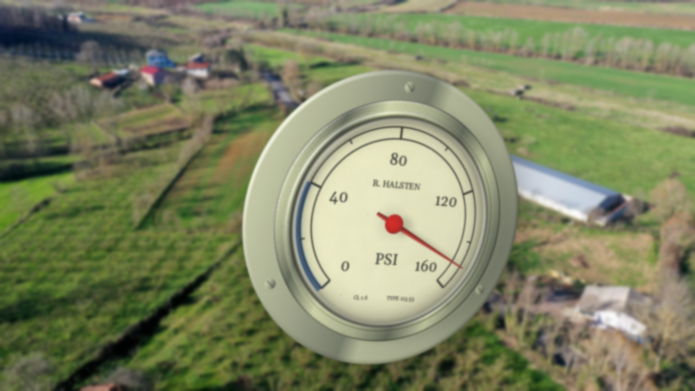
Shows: 150 psi
